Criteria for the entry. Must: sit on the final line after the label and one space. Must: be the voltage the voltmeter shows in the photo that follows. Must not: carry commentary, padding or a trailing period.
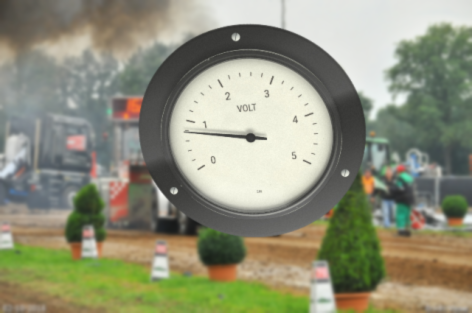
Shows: 0.8 V
